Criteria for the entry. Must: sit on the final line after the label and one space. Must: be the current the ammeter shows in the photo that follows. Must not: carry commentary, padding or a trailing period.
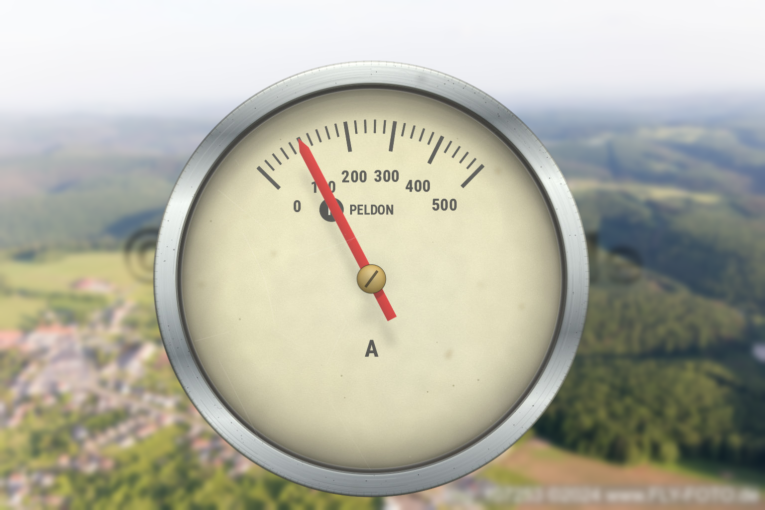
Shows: 100 A
